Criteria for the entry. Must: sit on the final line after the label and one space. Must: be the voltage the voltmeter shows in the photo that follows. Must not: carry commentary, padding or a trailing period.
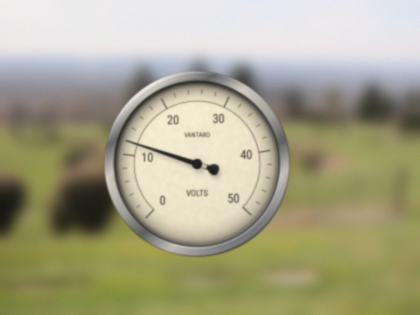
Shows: 12 V
